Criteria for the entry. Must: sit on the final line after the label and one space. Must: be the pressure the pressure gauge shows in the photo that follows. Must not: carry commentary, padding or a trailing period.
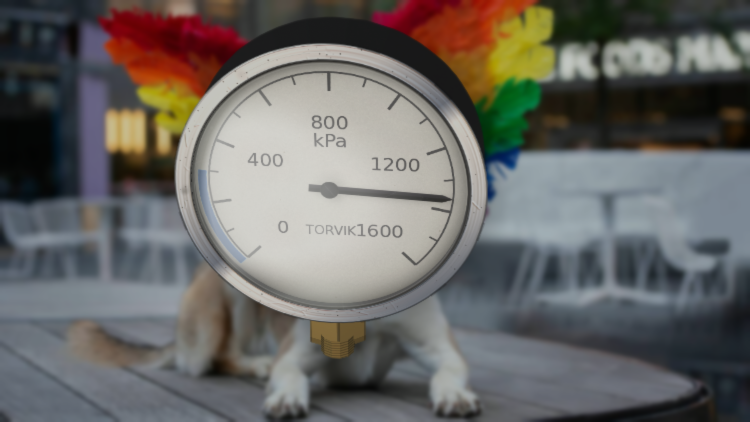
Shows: 1350 kPa
